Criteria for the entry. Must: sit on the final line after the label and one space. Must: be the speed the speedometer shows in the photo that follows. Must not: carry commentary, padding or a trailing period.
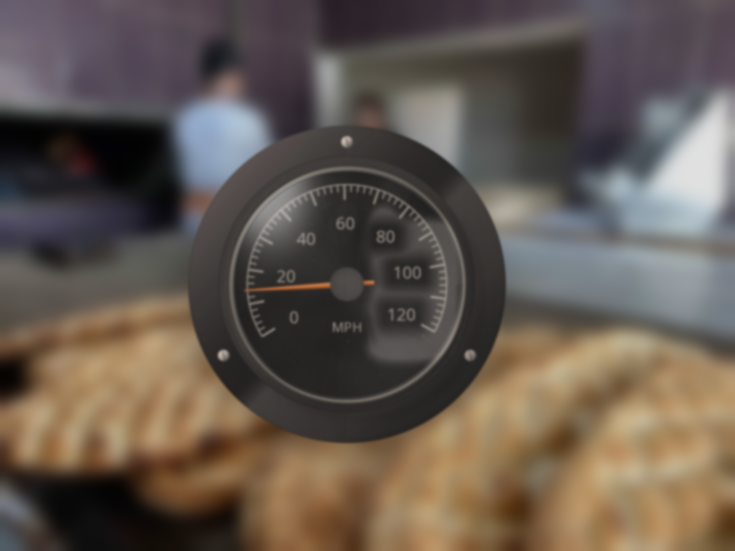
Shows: 14 mph
